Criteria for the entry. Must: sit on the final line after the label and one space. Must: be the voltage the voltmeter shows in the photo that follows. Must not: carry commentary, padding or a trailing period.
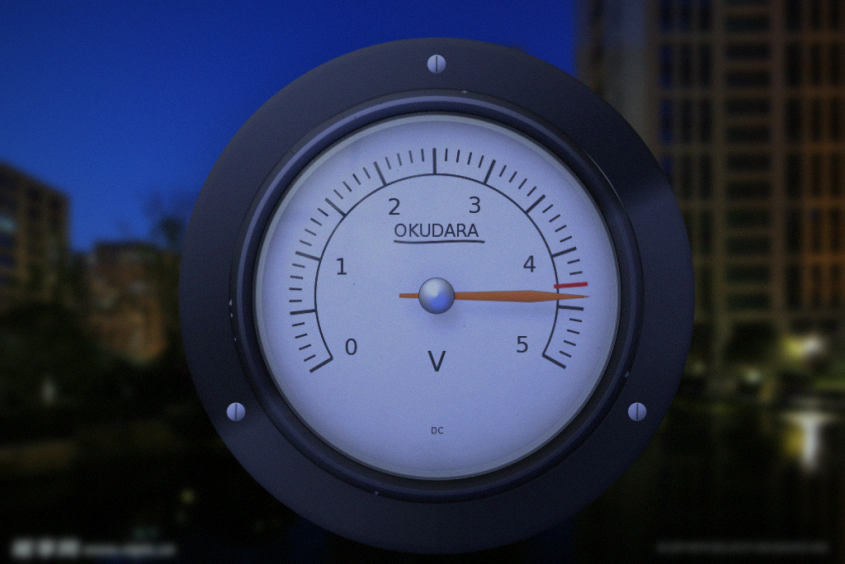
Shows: 4.4 V
